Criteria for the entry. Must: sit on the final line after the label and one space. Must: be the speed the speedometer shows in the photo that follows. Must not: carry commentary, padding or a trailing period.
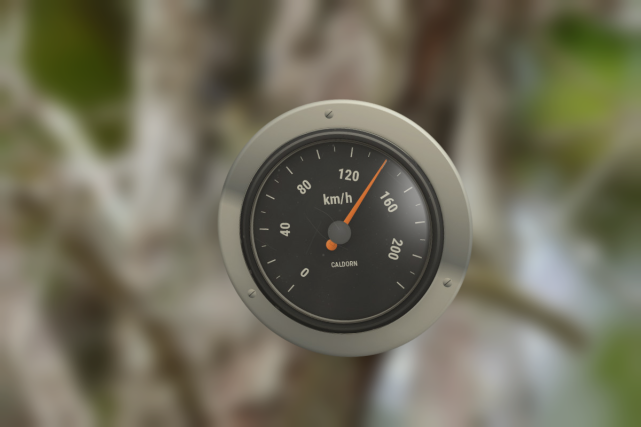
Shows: 140 km/h
